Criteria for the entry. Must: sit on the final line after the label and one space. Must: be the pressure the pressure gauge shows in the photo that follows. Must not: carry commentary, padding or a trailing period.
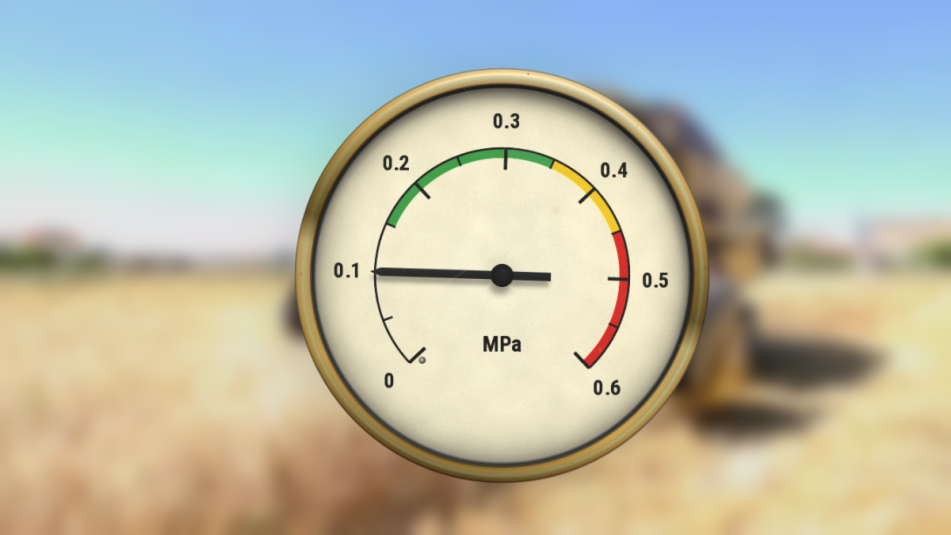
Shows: 0.1 MPa
